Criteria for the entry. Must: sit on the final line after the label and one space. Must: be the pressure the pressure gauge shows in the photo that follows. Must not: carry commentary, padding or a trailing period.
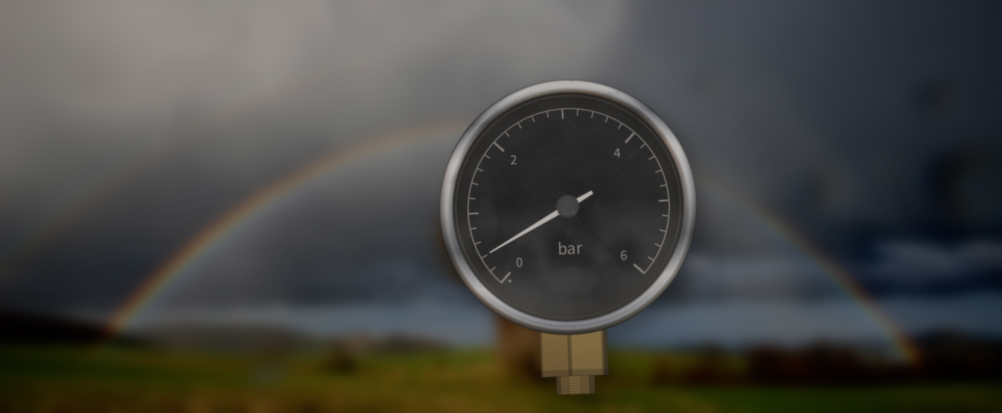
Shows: 0.4 bar
